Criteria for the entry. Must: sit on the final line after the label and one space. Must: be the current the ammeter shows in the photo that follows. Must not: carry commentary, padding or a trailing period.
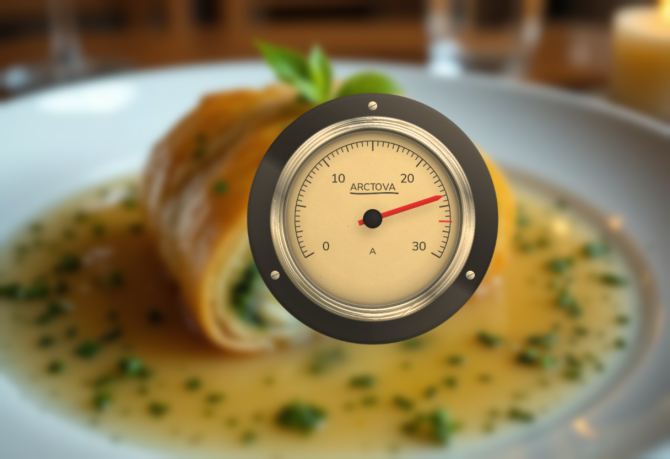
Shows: 24 A
